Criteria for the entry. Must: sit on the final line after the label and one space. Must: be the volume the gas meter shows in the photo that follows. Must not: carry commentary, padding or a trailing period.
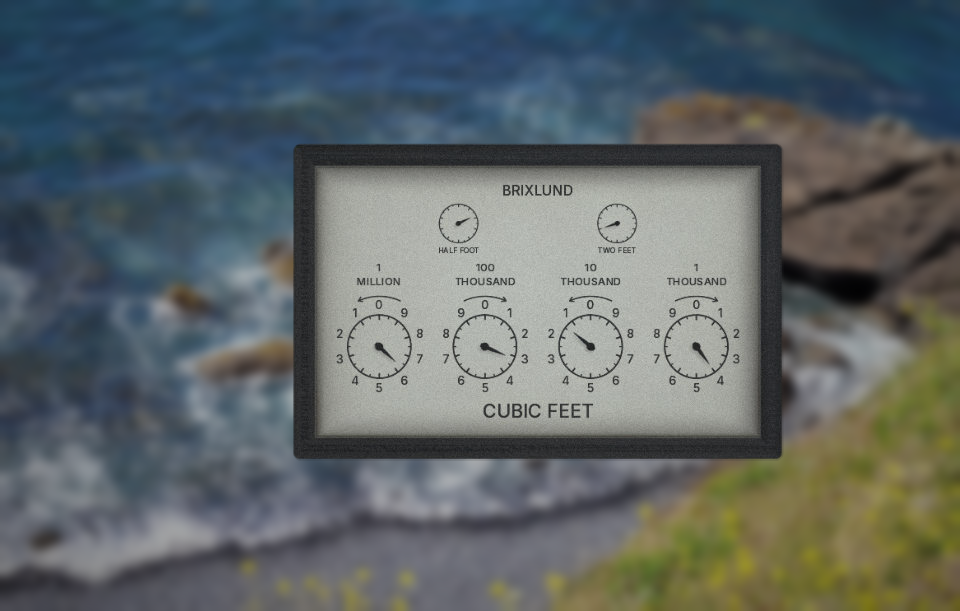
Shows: 631400 ft³
